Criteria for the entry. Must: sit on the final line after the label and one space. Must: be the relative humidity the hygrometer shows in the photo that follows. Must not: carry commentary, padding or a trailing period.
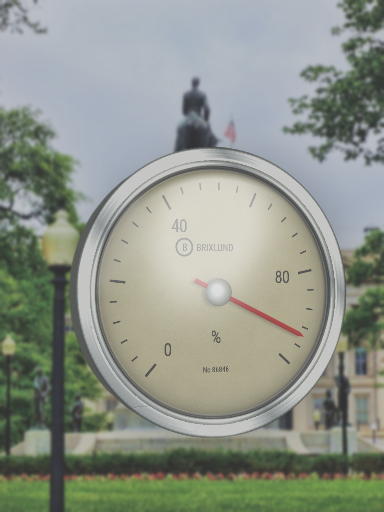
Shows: 94 %
